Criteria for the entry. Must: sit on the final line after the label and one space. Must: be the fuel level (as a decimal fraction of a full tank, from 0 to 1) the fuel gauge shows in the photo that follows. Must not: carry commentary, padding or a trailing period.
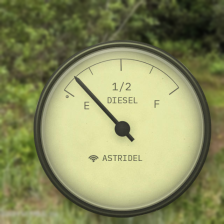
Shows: 0.125
